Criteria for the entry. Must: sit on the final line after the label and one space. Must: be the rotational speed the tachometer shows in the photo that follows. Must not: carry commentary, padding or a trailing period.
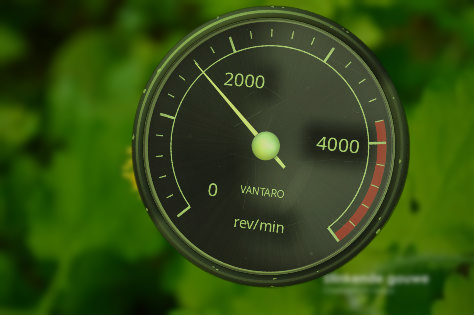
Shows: 1600 rpm
